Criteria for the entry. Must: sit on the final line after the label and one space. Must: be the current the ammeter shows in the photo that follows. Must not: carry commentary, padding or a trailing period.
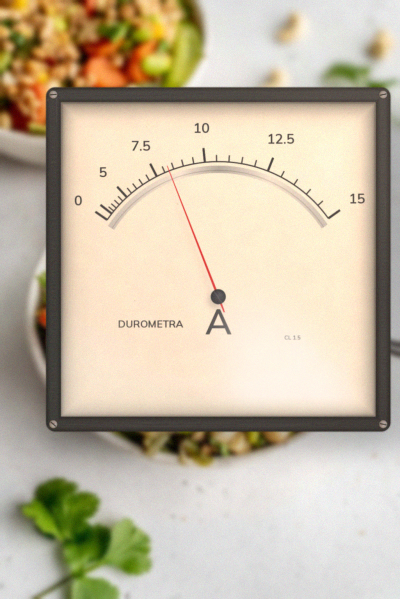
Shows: 8.25 A
